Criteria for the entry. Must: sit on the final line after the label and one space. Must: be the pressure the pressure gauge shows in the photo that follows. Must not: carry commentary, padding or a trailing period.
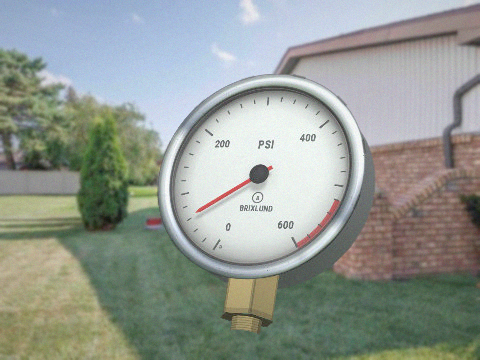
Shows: 60 psi
